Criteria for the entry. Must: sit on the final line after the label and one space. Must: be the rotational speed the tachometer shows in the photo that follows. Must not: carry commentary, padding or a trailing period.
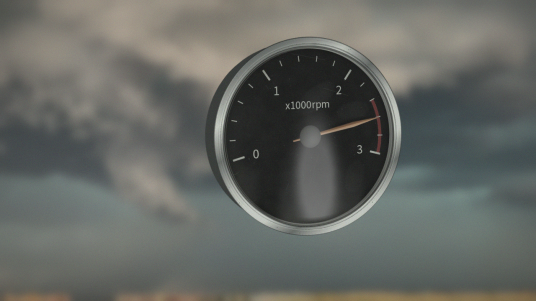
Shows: 2600 rpm
